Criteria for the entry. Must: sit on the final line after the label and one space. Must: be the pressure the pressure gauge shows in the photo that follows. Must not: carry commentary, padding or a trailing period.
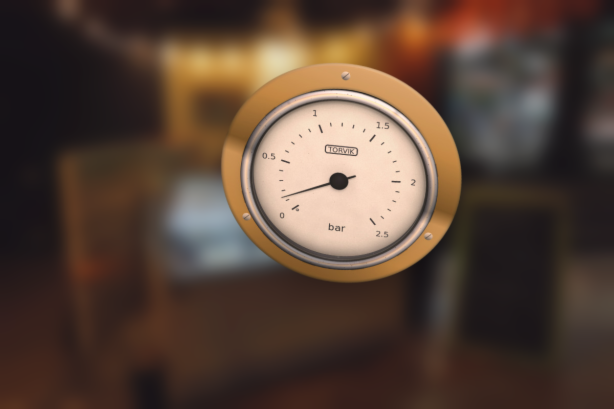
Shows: 0.15 bar
